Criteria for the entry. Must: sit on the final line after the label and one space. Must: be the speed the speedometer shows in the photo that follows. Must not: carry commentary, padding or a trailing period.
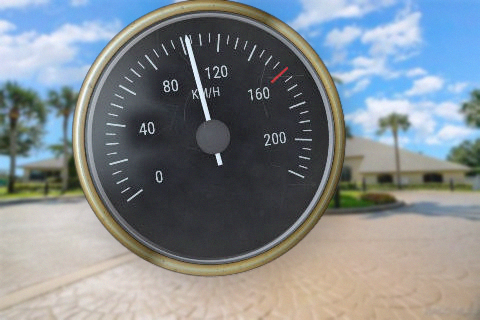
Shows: 102.5 km/h
